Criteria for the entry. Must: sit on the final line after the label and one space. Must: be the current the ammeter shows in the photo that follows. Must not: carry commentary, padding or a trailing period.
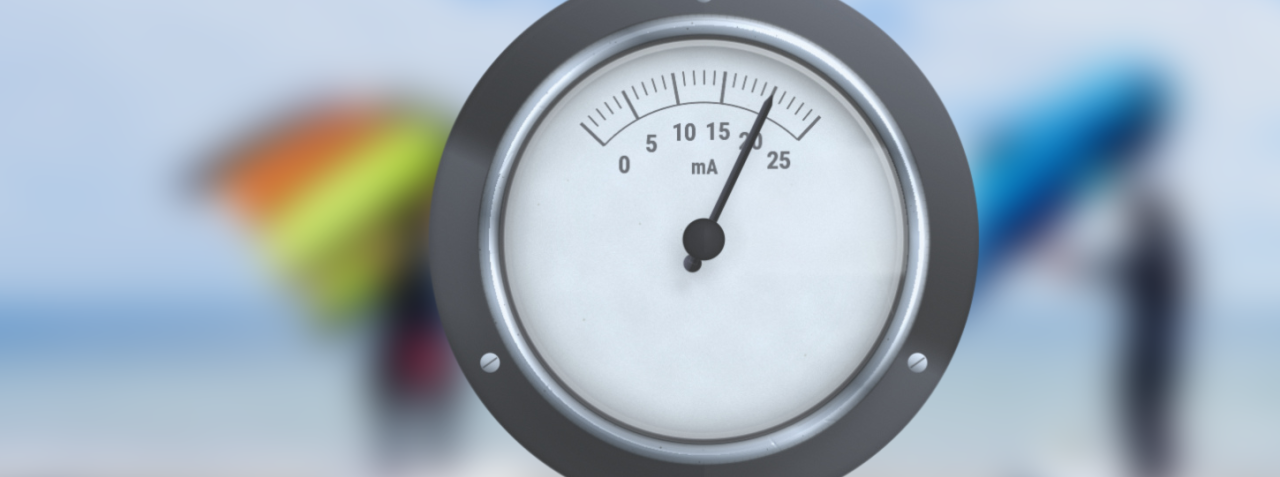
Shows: 20 mA
